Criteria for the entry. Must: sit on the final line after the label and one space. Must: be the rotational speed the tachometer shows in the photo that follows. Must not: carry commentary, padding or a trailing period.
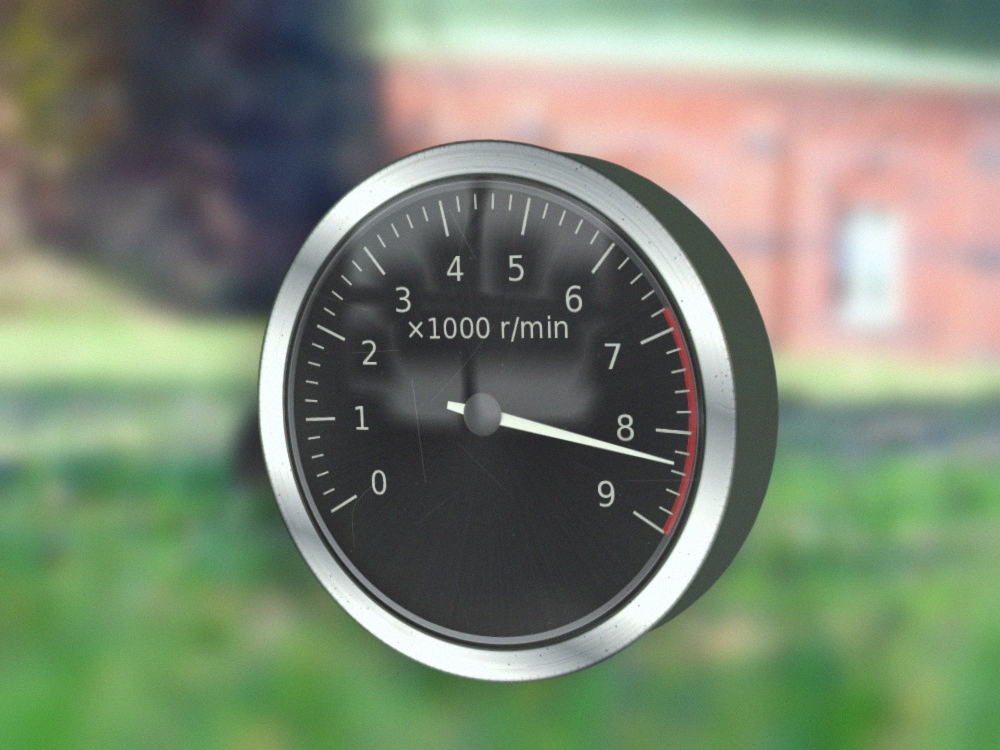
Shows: 8300 rpm
